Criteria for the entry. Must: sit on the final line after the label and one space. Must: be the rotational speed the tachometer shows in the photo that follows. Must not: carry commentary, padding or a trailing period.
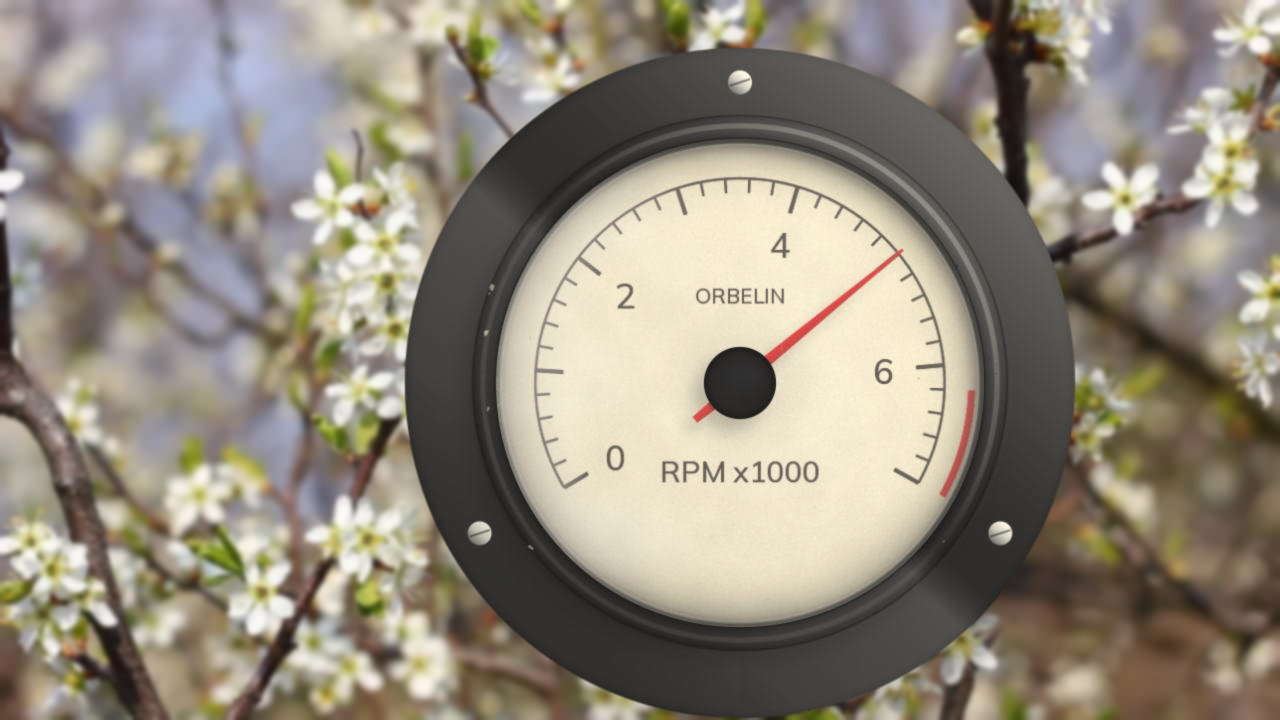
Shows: 5000 rpm
